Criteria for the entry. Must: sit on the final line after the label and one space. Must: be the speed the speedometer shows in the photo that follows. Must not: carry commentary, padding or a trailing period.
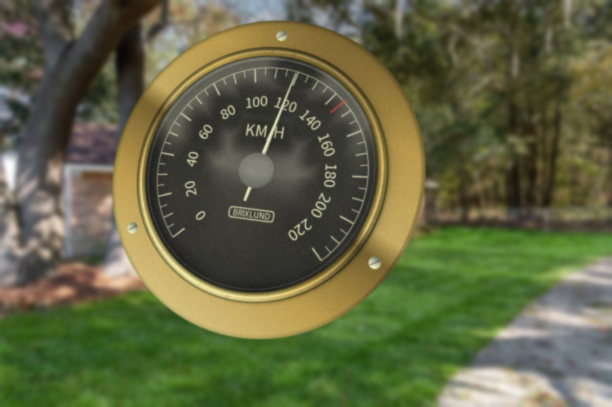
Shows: 120 km/h
